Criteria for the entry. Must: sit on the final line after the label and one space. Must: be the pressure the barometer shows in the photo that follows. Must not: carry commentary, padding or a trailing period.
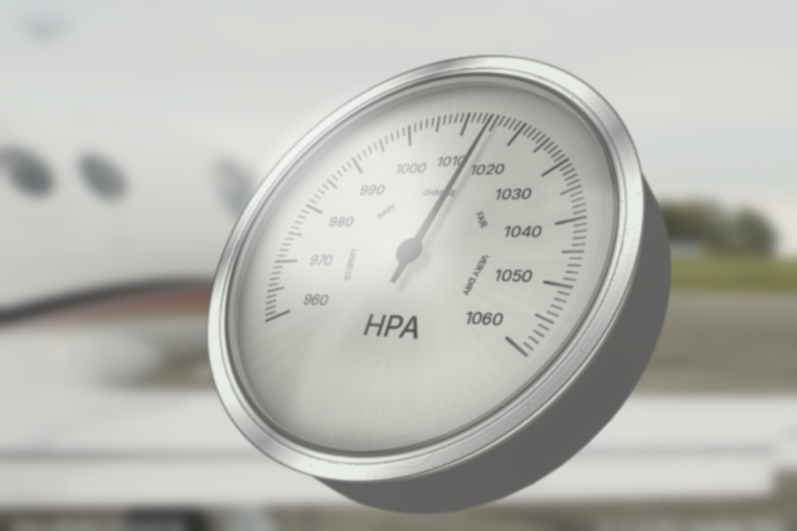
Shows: 1015 hPa
